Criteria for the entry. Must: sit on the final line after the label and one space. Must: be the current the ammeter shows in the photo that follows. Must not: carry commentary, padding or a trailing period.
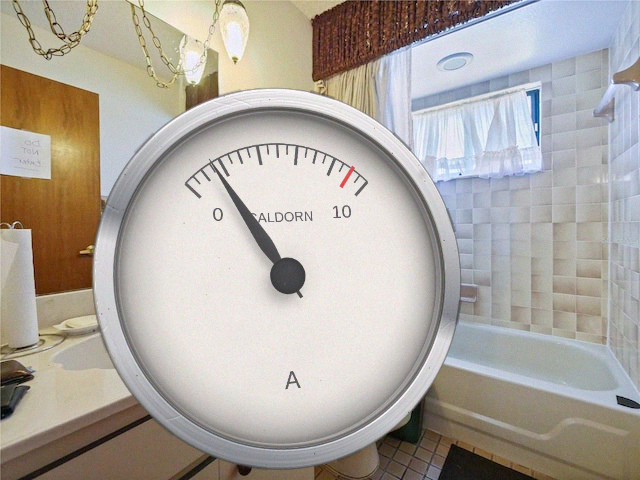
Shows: 1.5 A
